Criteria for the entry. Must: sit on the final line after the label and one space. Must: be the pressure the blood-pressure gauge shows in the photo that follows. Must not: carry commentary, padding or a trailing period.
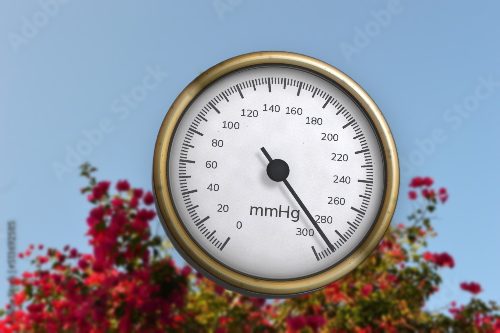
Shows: 290 mmHg
